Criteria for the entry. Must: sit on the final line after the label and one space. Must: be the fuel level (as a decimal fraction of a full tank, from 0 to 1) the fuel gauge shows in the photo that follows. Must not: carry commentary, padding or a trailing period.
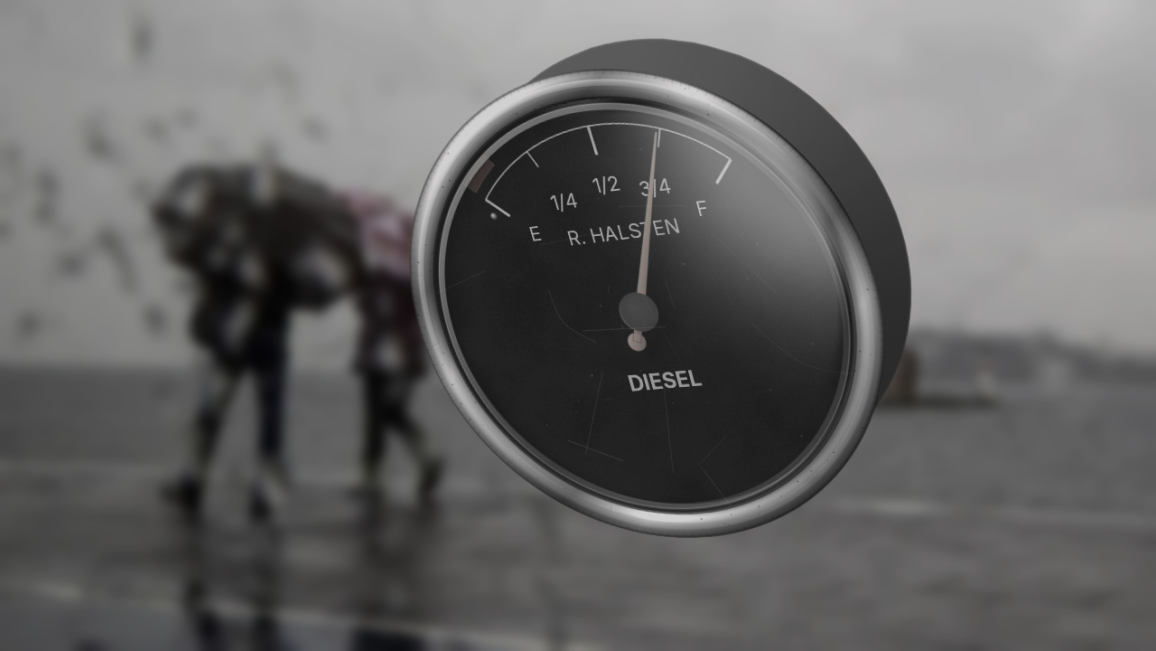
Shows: 0.75
